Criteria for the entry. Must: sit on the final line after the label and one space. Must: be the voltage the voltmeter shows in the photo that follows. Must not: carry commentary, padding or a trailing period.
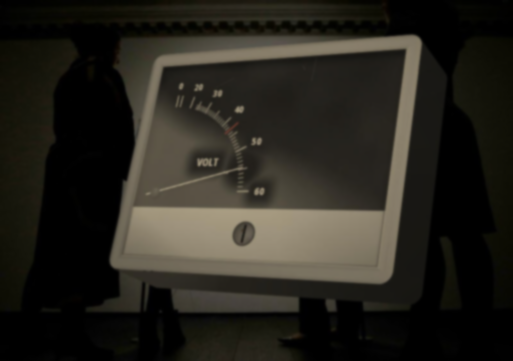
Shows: 55 V
